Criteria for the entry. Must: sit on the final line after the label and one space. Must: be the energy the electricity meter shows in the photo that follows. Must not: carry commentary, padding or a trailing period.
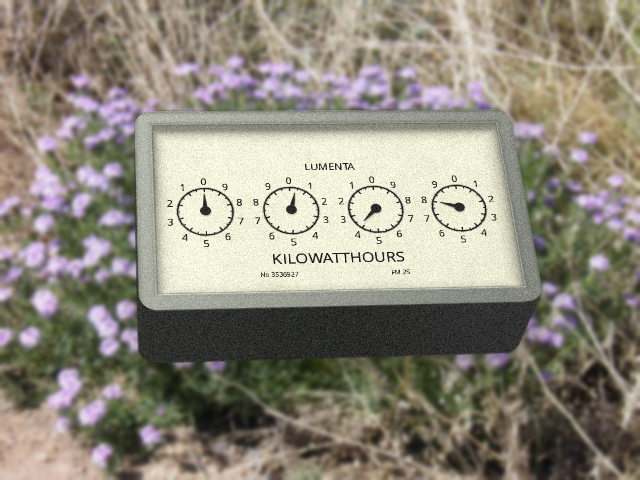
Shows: 38 kWh
